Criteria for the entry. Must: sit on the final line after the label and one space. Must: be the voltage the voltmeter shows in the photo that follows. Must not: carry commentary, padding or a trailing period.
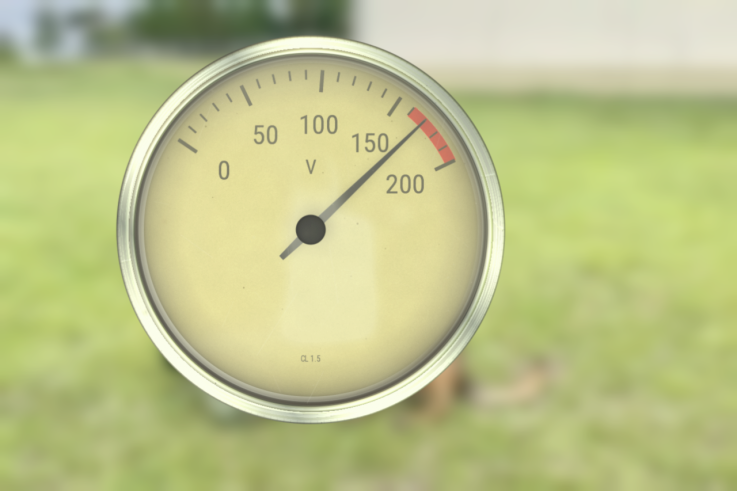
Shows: 170 V
